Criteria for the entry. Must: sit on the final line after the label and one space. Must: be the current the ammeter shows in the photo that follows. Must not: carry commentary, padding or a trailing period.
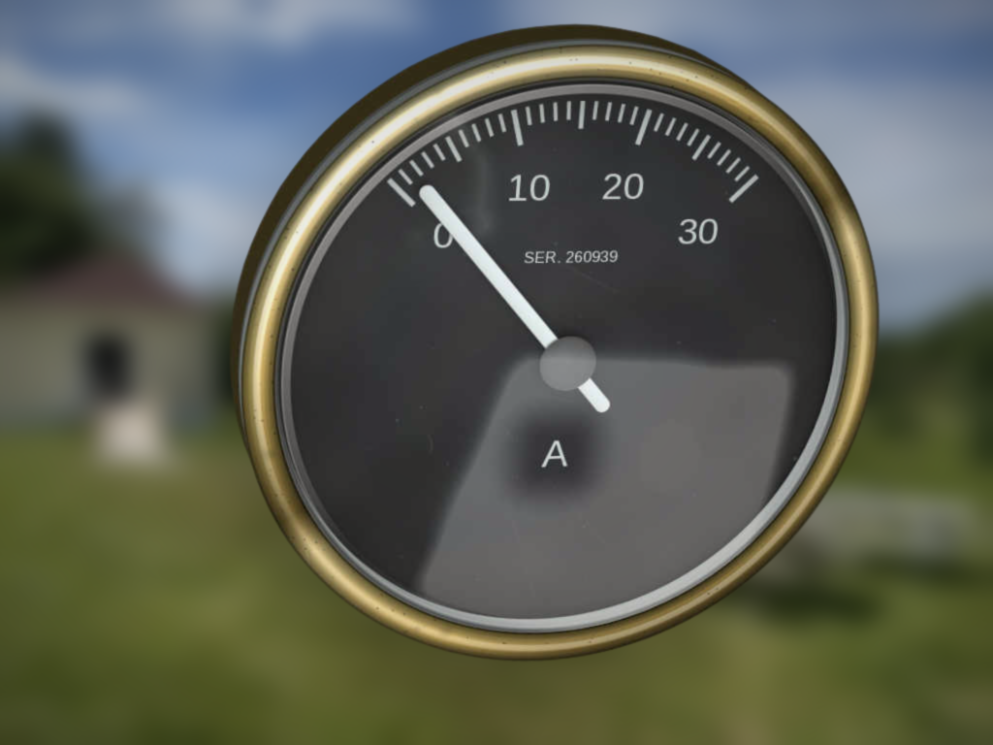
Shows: 1.5 A
